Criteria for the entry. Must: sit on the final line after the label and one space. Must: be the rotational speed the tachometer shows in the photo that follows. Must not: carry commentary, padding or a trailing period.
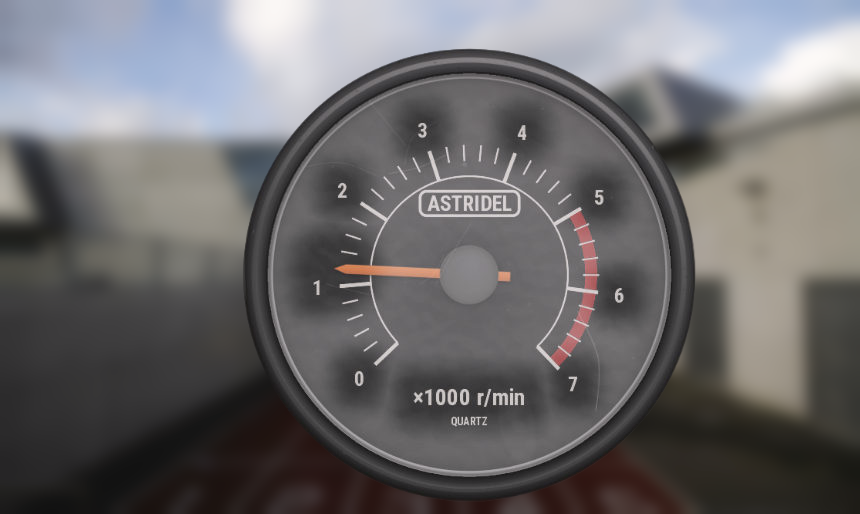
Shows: 1200 rpm
